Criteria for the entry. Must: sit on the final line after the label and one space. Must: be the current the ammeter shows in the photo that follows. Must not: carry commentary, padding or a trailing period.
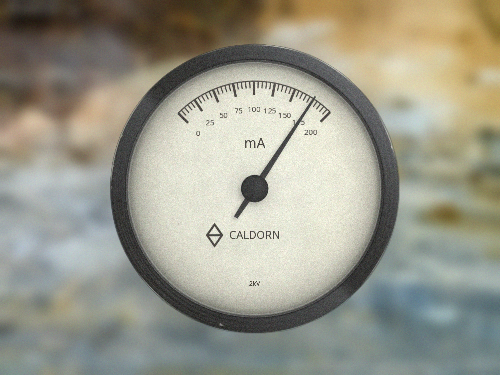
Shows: 175 mA
